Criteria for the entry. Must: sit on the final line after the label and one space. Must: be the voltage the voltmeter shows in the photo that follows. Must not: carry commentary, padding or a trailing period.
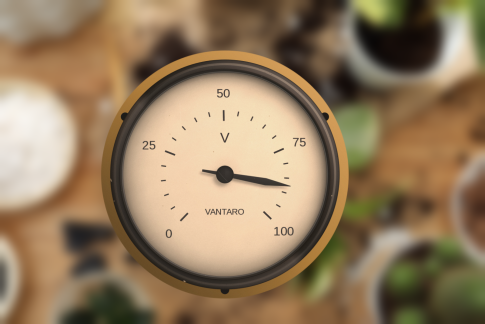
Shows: 87.5 V
